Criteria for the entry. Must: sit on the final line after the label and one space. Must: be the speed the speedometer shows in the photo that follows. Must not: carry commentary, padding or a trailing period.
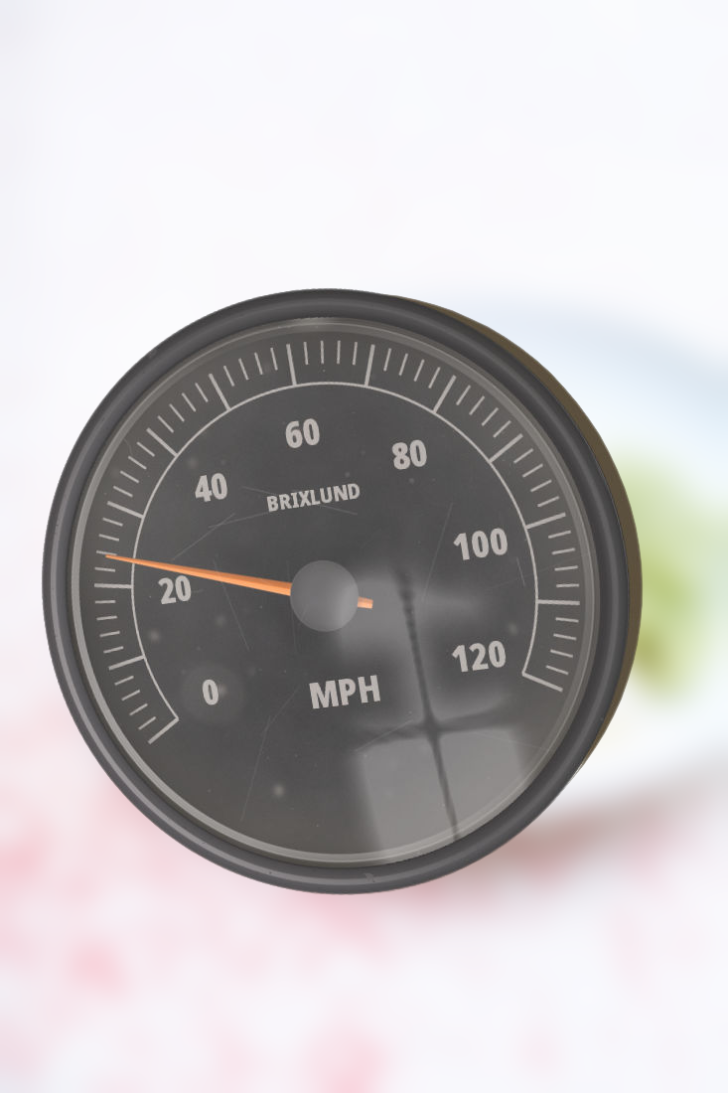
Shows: 24 mph
